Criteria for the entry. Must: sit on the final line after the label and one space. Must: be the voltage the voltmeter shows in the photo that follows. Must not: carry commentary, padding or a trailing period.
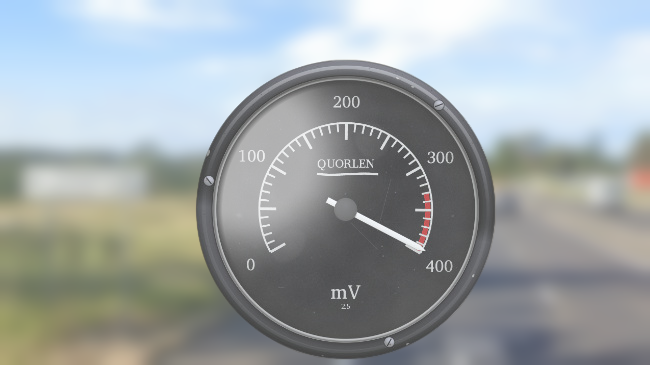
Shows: 395 mV
